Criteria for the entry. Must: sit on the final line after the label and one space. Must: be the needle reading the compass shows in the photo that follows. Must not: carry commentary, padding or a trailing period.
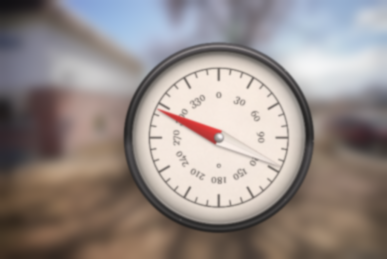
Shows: 295 °
